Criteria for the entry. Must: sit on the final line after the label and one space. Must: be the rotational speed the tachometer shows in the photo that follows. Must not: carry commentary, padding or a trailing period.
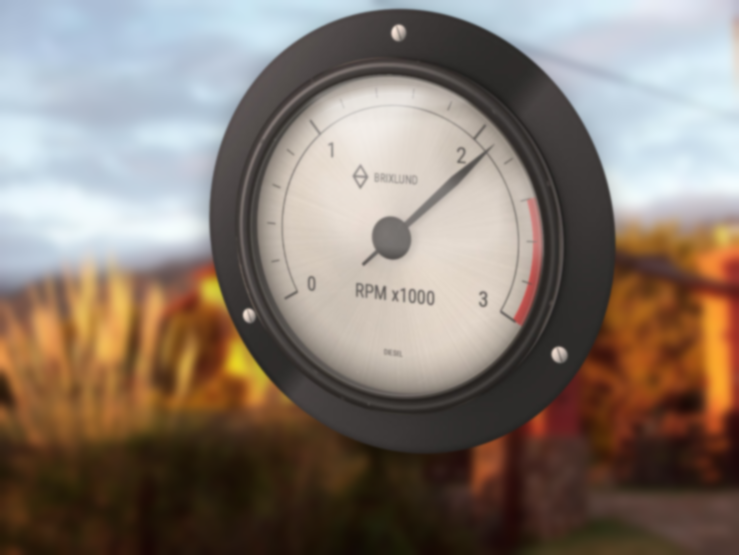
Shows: 2100 rpm
